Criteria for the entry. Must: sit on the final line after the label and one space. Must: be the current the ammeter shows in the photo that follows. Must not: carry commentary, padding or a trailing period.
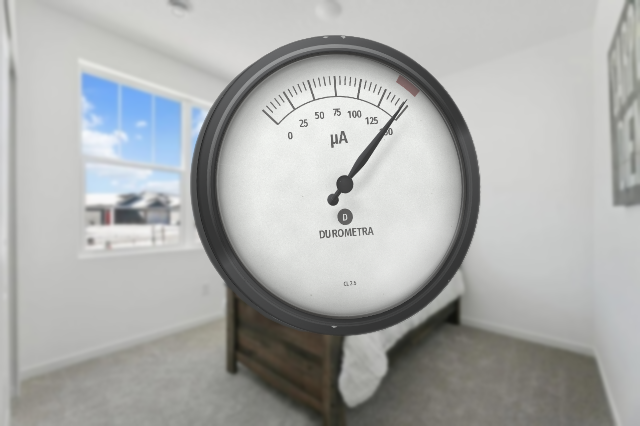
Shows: 145 µA
